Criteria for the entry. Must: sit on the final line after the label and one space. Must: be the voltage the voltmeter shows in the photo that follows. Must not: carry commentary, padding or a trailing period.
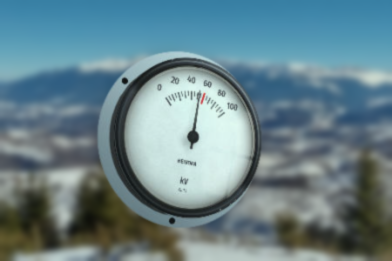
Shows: 50 kV
